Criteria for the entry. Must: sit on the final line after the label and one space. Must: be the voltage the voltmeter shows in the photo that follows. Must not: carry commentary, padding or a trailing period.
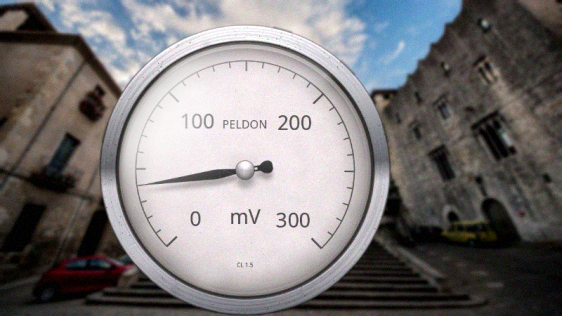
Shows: 40 mV
